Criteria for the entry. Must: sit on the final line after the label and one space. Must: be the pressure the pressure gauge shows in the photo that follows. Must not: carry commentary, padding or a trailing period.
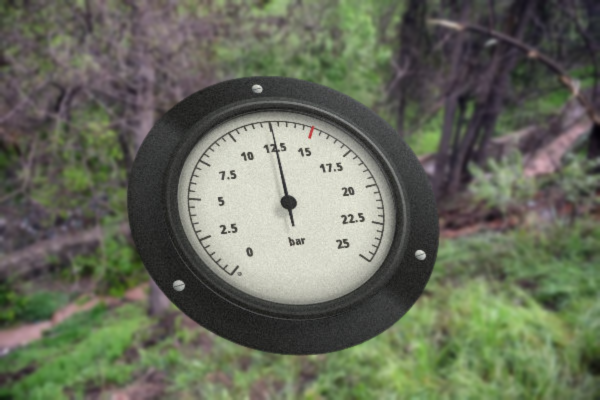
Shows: 12.5 bar
